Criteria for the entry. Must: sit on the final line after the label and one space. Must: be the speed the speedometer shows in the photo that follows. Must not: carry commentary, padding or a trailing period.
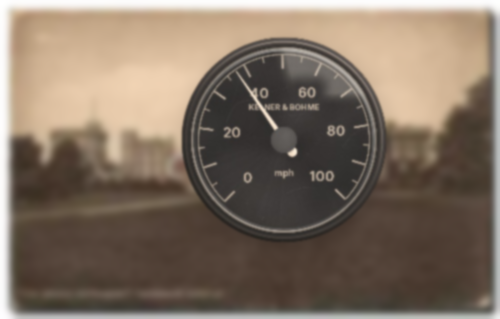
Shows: 37.5 mph
